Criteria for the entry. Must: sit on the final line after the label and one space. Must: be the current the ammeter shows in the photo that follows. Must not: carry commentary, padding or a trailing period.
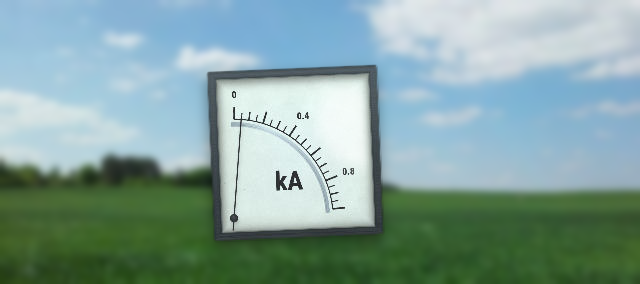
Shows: 0.05 kA
